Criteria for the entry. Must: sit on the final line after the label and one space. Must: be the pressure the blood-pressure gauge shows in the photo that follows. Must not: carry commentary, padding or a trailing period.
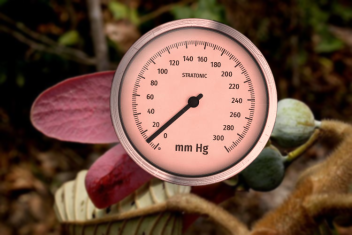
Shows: 10 mmHg
